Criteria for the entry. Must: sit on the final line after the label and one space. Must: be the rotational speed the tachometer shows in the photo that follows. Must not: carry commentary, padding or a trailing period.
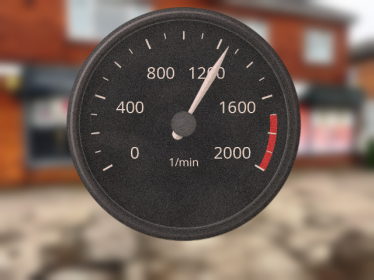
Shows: 1250 rpm
